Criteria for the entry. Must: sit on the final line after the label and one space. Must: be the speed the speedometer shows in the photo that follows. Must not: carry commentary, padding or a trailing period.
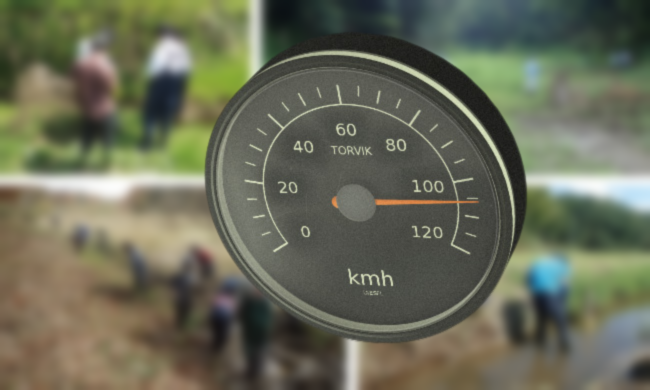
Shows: 105 km/h
